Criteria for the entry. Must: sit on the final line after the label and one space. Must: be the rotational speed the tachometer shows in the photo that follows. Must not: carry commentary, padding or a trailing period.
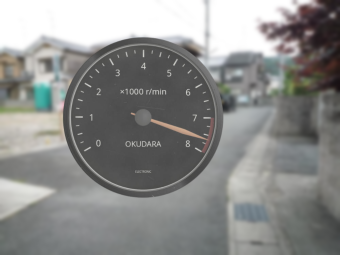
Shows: 7625 rpm
